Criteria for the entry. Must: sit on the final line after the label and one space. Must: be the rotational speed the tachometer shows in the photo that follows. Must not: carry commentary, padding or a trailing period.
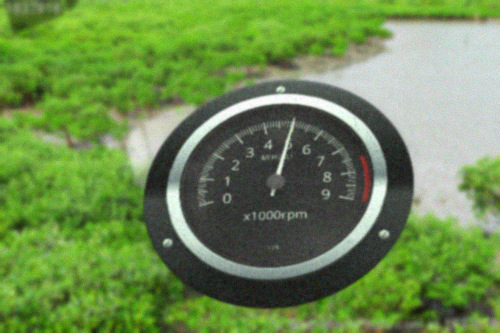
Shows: 5000 rpm
